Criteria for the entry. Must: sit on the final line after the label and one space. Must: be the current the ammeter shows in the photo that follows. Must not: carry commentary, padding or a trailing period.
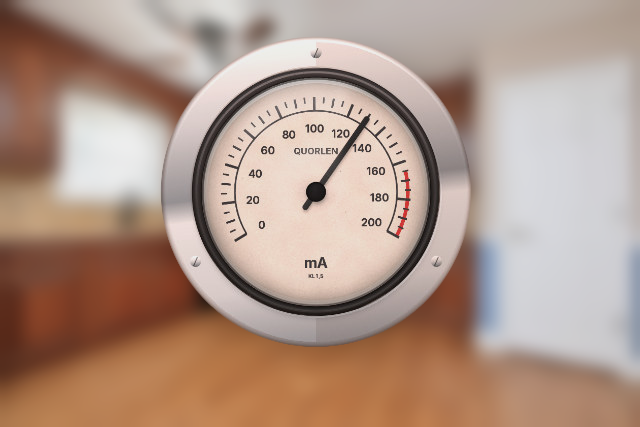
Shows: 130 mA
